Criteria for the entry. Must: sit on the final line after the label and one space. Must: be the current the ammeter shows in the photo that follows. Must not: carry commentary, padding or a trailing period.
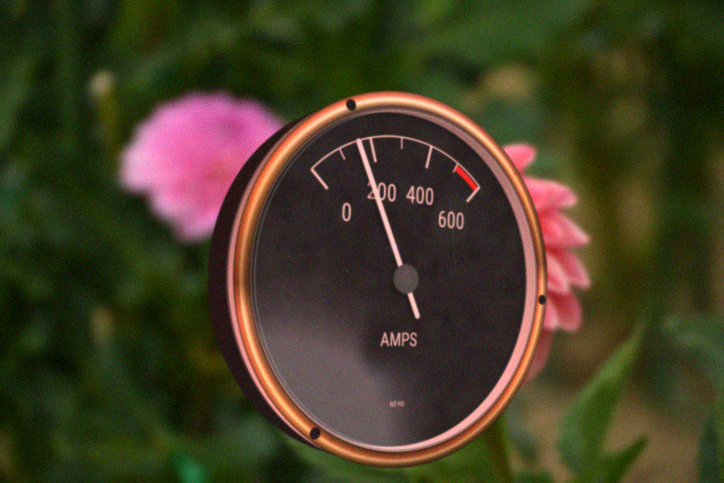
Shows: 150 A
